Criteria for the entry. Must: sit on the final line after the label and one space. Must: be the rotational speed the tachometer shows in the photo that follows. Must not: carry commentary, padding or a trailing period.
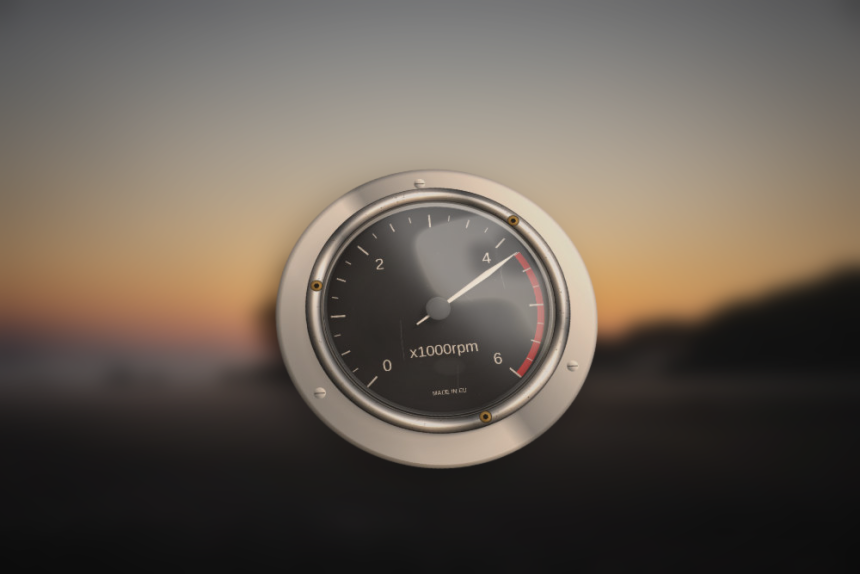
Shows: 4250 rpm
